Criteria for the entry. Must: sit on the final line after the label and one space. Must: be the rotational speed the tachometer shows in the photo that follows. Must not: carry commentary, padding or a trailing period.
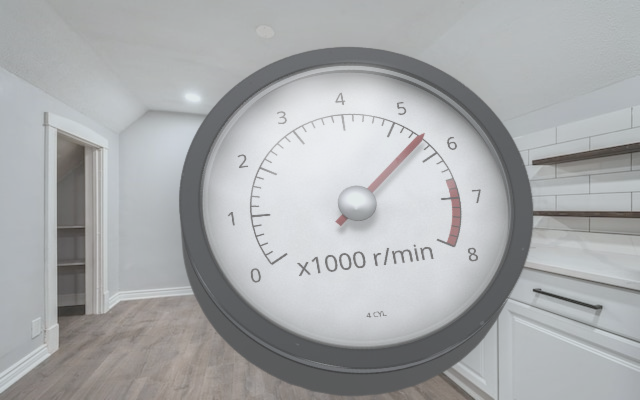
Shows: 5600 rpm
